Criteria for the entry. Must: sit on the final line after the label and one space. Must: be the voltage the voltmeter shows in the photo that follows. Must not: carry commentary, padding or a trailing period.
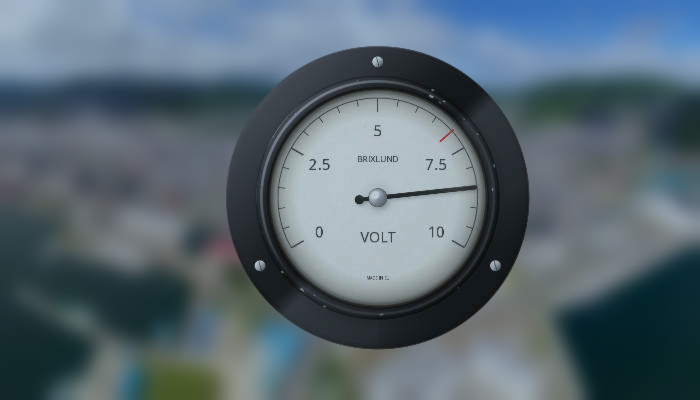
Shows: 8.5 V
